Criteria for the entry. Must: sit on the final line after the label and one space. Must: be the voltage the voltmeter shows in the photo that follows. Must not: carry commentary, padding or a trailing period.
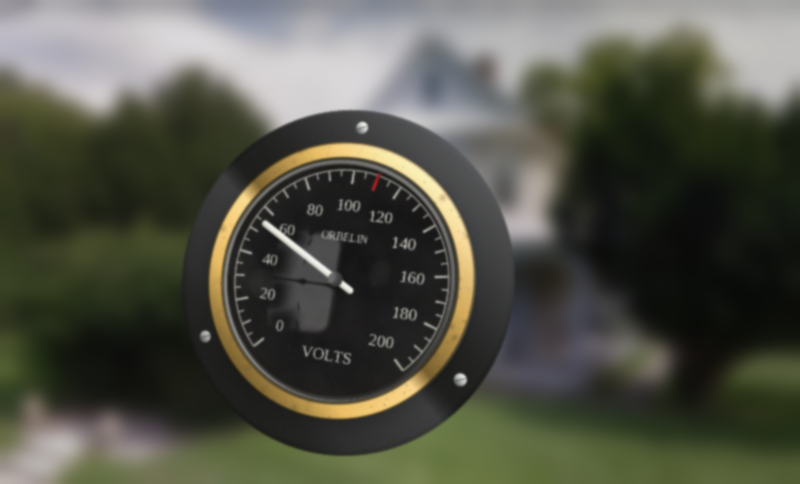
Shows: 55 V
